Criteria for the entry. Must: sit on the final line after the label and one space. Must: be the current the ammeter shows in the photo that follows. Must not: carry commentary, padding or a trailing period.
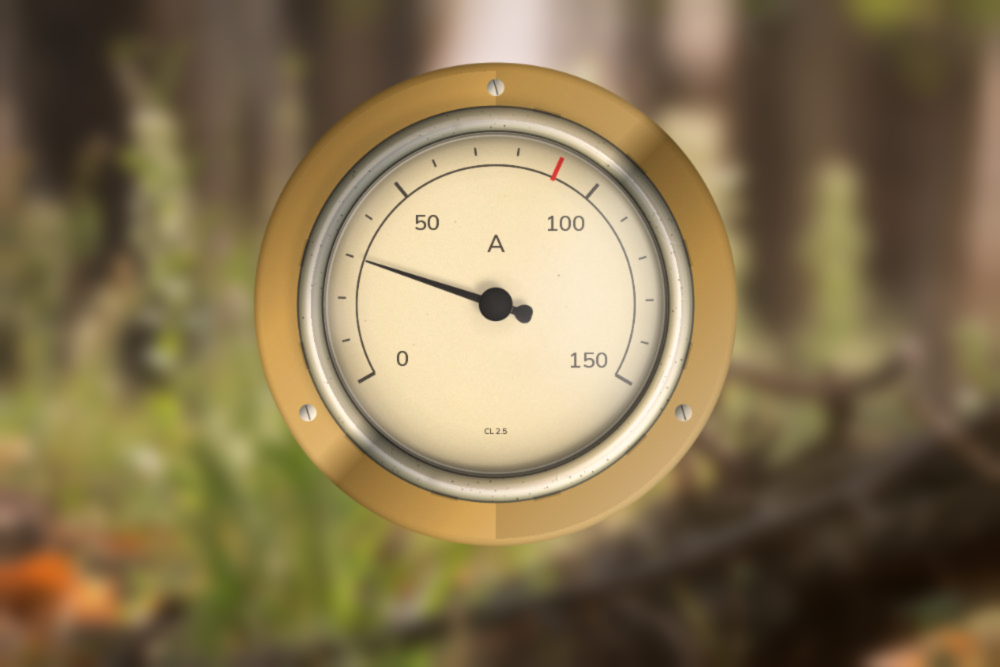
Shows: 30 A
